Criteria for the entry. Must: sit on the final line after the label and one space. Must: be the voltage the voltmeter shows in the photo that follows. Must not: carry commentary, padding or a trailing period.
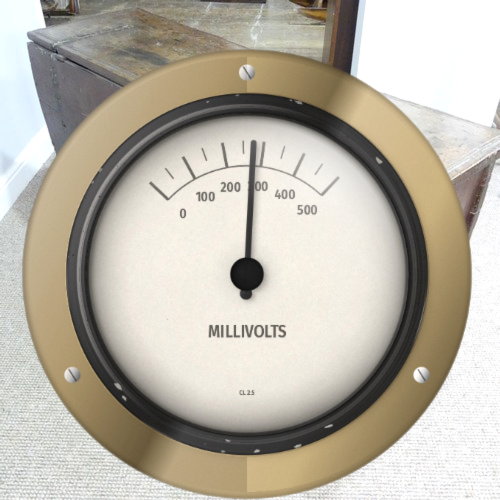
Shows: 275 mV
